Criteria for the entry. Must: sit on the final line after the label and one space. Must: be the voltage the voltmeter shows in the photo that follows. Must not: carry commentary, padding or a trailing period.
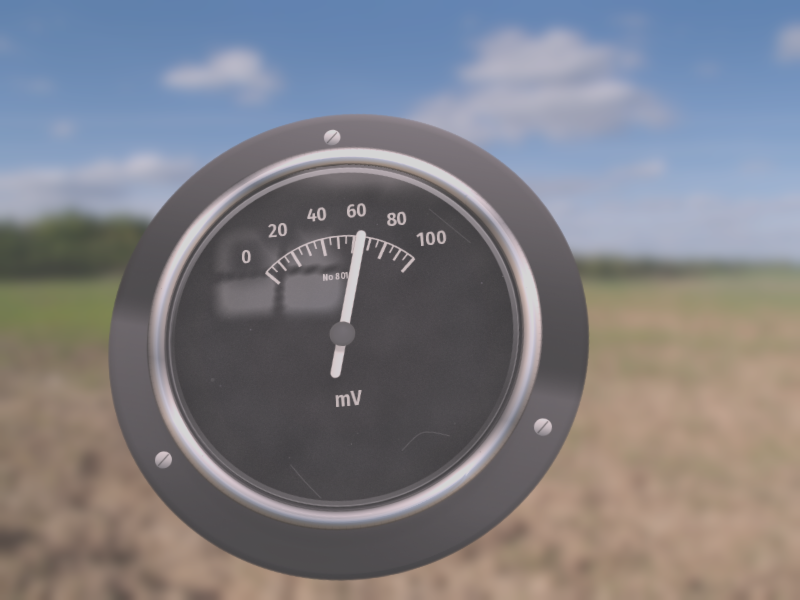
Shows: 65 mV
